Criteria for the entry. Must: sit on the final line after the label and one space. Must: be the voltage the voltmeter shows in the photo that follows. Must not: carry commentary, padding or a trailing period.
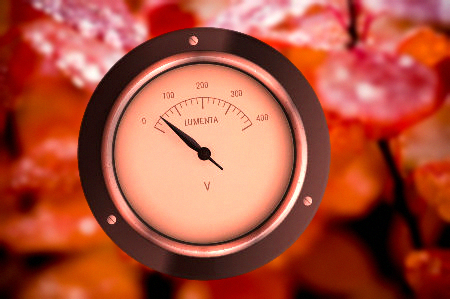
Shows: 40 V
